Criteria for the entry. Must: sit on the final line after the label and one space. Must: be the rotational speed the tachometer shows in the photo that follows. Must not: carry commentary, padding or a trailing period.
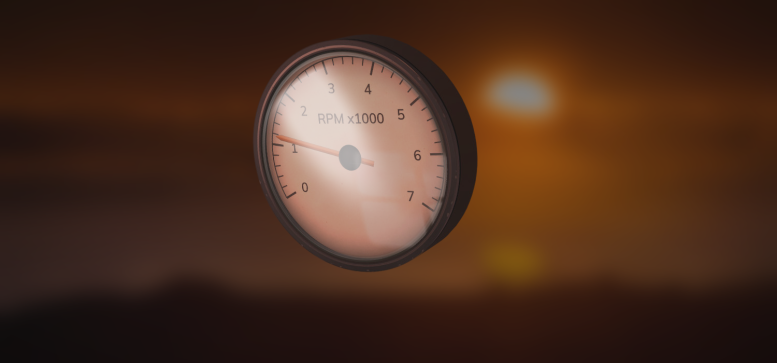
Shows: 1200 rpm
